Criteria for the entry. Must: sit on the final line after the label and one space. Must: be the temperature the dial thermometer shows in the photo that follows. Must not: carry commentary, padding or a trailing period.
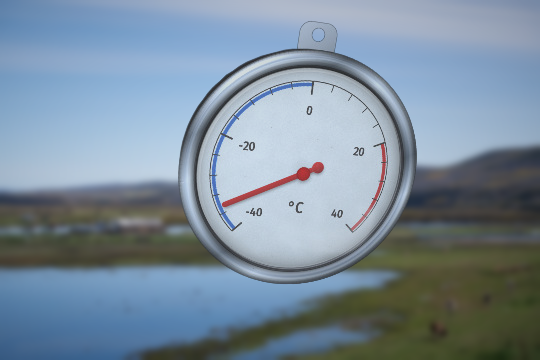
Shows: -34 °C
